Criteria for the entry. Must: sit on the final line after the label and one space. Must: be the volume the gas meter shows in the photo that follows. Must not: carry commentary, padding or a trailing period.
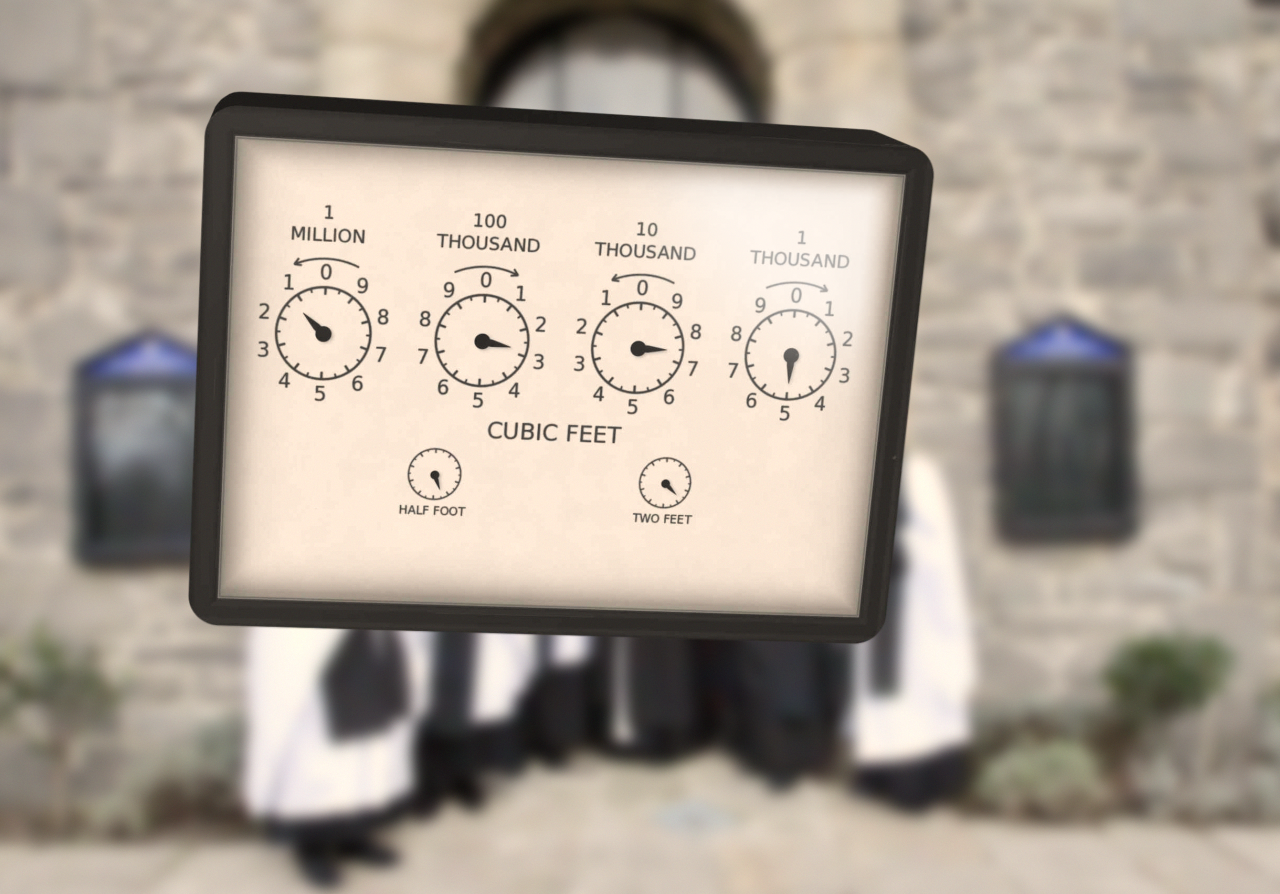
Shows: 127500 ft³
